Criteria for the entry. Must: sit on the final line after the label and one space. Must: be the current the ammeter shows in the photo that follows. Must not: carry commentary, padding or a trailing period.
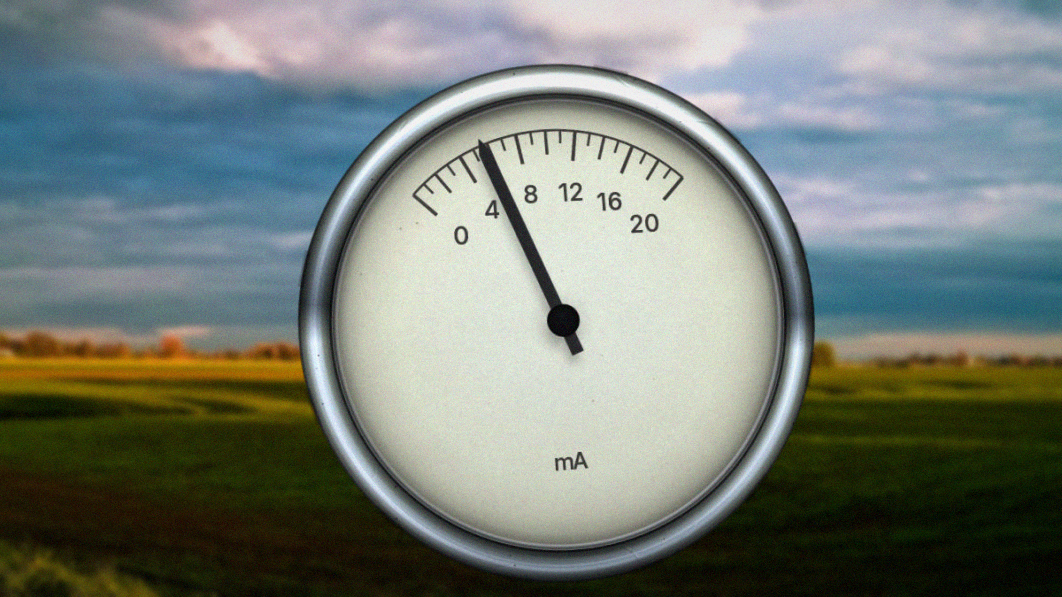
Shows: 5.5 mA
